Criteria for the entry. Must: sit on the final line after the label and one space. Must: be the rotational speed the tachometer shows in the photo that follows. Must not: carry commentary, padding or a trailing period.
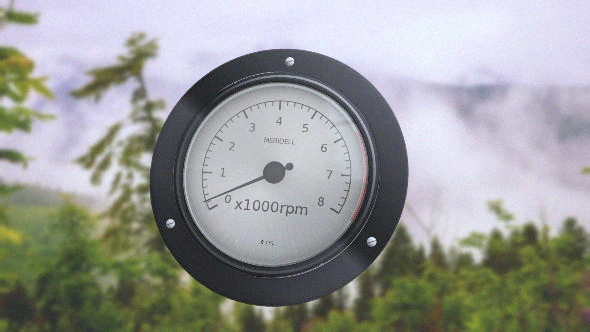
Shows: 200 rpm
